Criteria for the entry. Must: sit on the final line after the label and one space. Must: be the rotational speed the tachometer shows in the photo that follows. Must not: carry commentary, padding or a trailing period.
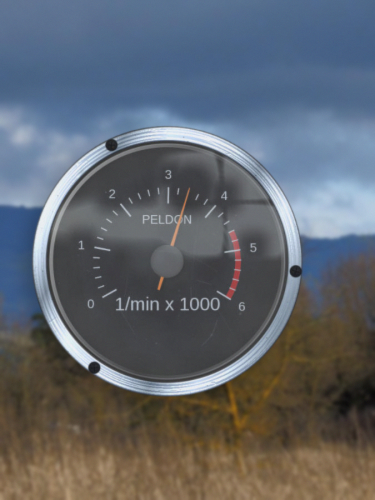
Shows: 3400 rpm
